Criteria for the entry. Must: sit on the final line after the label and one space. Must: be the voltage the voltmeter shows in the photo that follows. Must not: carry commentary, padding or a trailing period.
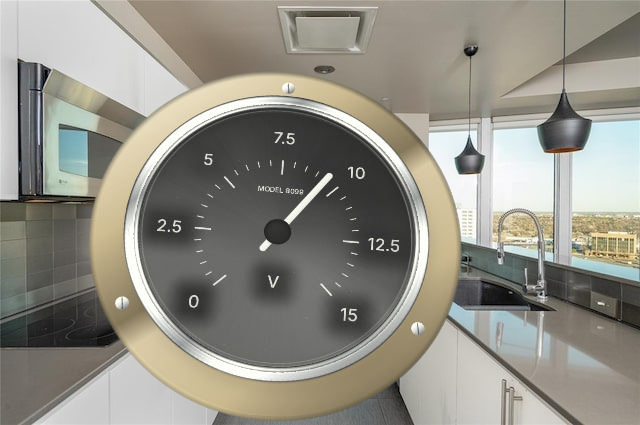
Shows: 9.5 V
